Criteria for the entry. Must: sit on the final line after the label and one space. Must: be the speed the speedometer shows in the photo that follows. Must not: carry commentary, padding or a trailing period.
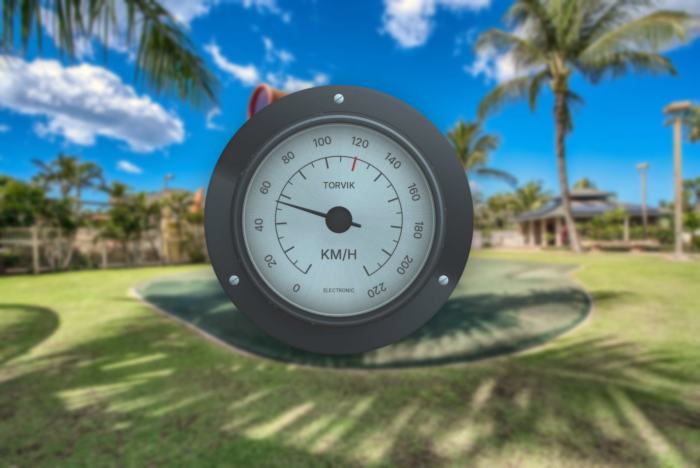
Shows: 55 km/h
